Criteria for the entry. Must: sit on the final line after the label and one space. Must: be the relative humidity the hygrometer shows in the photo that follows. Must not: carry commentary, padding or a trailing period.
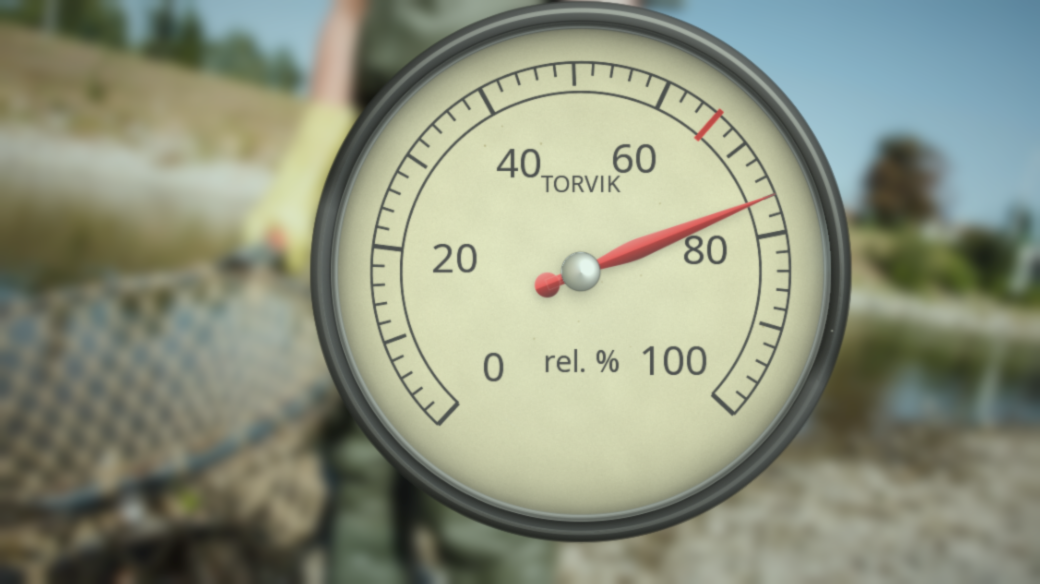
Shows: 76 %
